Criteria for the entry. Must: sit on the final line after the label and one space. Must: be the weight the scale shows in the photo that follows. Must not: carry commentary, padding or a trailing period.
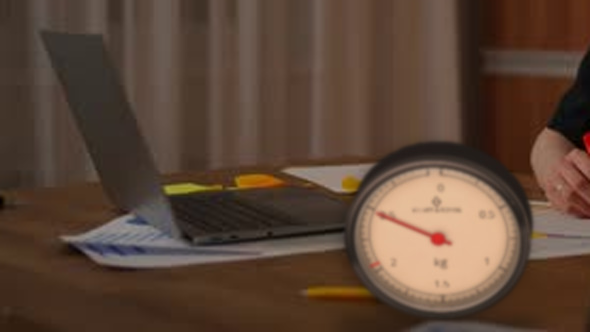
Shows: 2.5 kg
